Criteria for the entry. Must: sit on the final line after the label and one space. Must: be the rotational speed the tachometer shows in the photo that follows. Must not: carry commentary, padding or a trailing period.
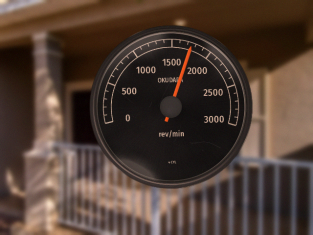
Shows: 1750 rpm
